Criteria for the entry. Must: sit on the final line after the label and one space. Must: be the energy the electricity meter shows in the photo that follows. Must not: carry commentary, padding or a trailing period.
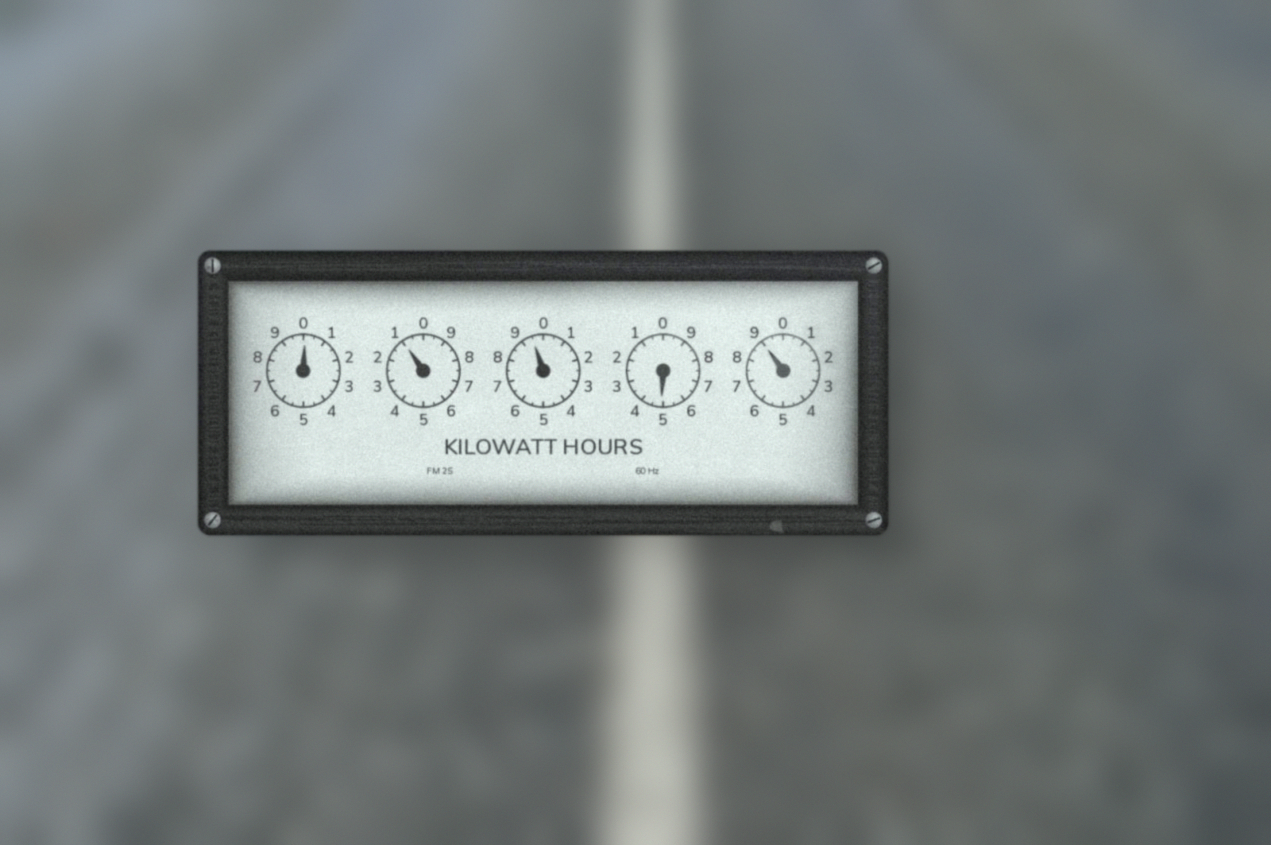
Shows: 949 kWh
